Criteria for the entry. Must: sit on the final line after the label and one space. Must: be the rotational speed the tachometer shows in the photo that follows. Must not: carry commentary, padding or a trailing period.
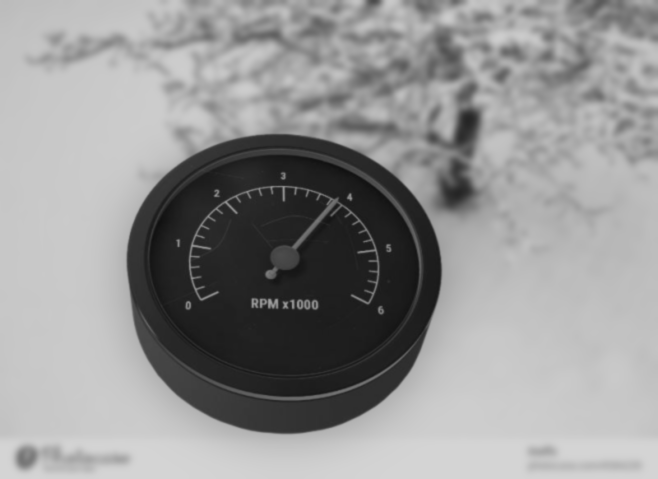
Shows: 3900 rpm
